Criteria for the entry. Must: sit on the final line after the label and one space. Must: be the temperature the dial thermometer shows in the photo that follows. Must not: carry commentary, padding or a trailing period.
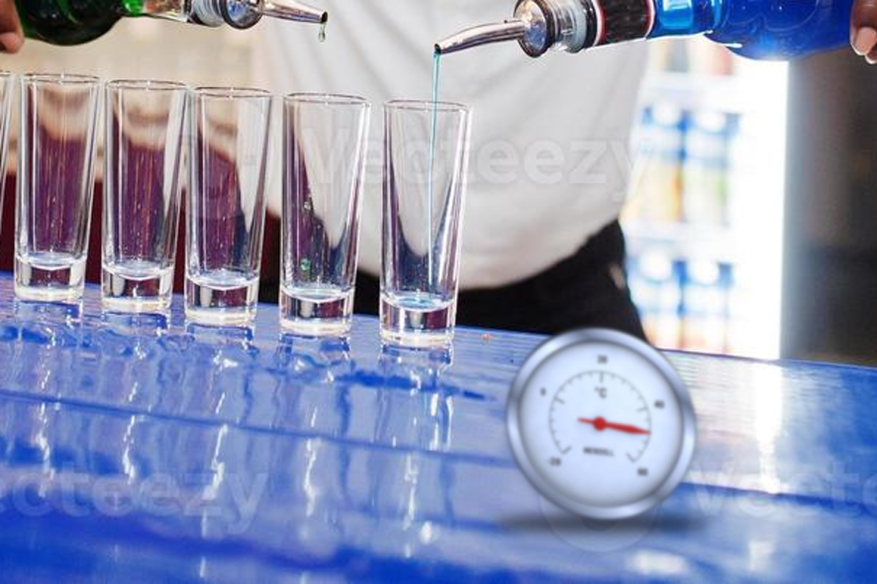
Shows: 48 °C
